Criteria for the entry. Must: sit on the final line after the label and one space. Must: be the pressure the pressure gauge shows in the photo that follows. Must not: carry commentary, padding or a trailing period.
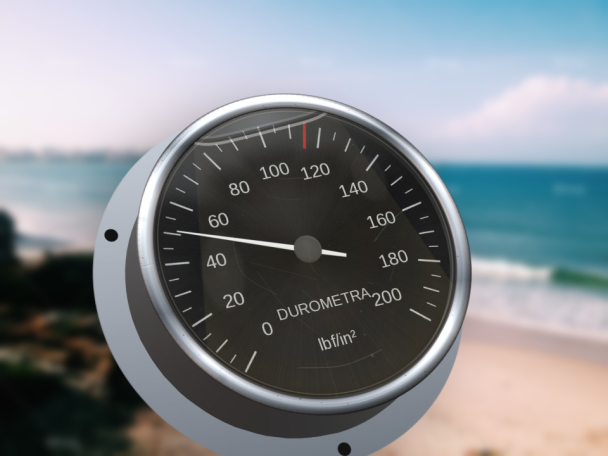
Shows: 50 psi
